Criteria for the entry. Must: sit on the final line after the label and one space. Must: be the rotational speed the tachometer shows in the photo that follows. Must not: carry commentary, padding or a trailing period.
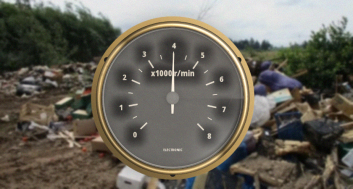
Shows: 4000 rpm
